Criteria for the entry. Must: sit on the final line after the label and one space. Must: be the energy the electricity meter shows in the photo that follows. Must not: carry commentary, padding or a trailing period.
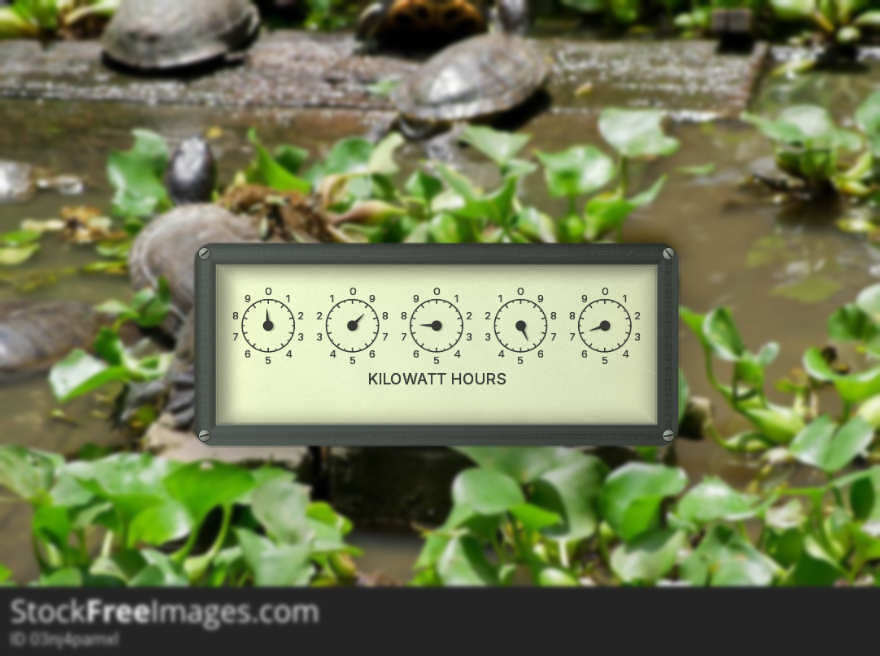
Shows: 98757 kWh
